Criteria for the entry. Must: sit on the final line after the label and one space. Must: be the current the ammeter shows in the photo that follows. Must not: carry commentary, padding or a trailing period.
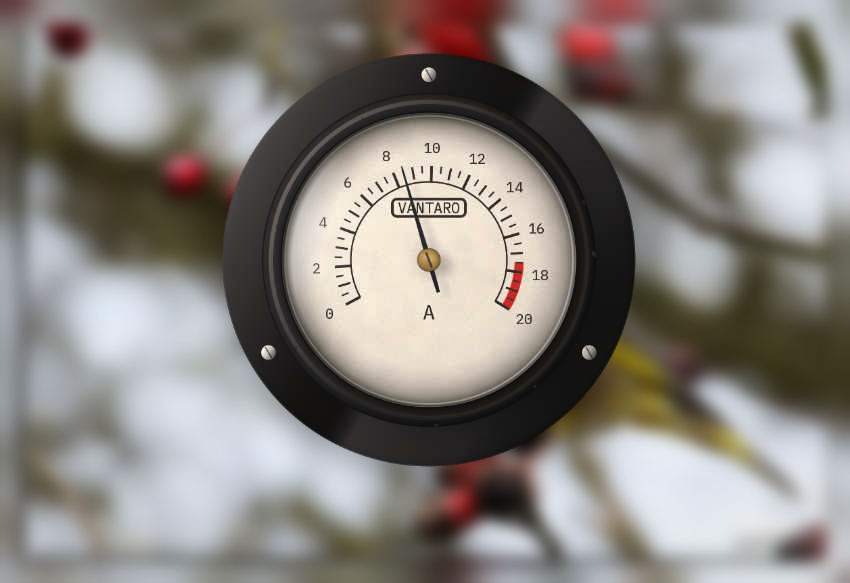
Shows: 8.5 A
